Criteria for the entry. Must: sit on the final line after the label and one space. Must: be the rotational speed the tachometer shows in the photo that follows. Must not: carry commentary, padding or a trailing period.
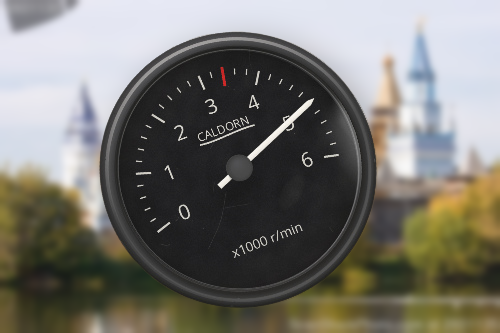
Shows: 5000 rpm
